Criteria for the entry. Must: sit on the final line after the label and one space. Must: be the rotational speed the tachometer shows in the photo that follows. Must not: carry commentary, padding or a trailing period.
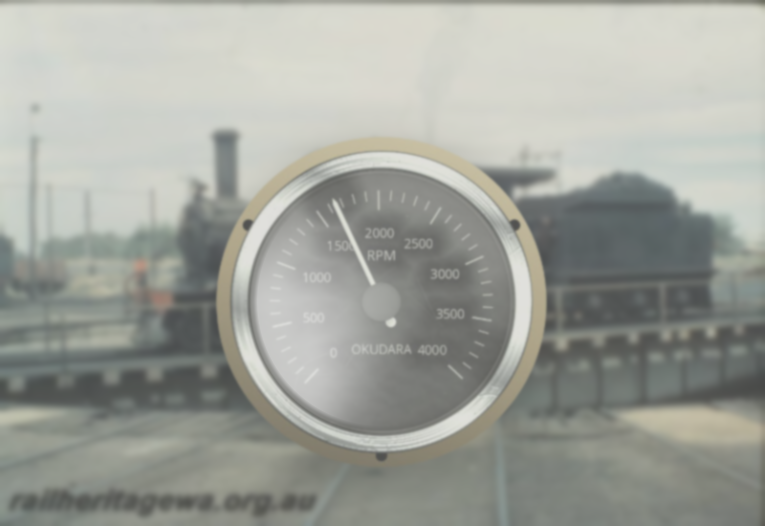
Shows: 1650 rpm
